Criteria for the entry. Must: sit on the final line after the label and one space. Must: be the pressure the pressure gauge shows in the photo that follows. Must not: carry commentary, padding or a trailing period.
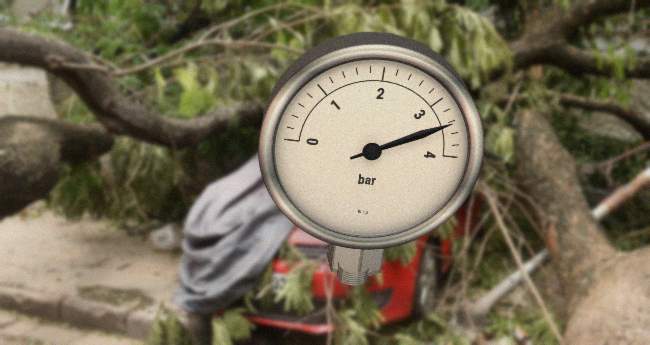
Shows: 3.4 bar
